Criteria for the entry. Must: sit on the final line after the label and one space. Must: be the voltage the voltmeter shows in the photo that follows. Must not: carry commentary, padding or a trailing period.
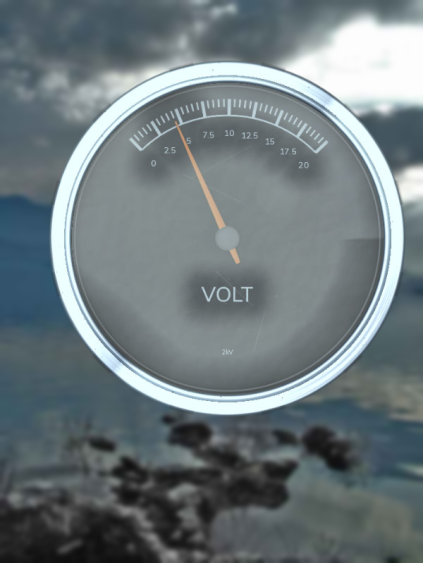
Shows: 4.5 V
